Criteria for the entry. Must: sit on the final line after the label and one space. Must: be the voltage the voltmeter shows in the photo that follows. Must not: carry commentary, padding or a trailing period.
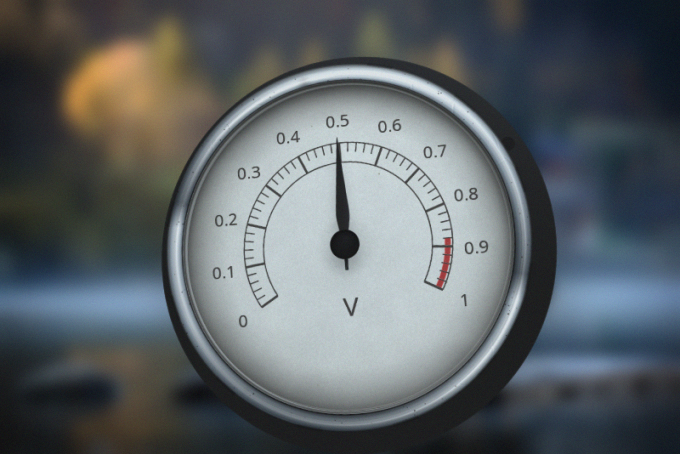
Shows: 0.5 V
